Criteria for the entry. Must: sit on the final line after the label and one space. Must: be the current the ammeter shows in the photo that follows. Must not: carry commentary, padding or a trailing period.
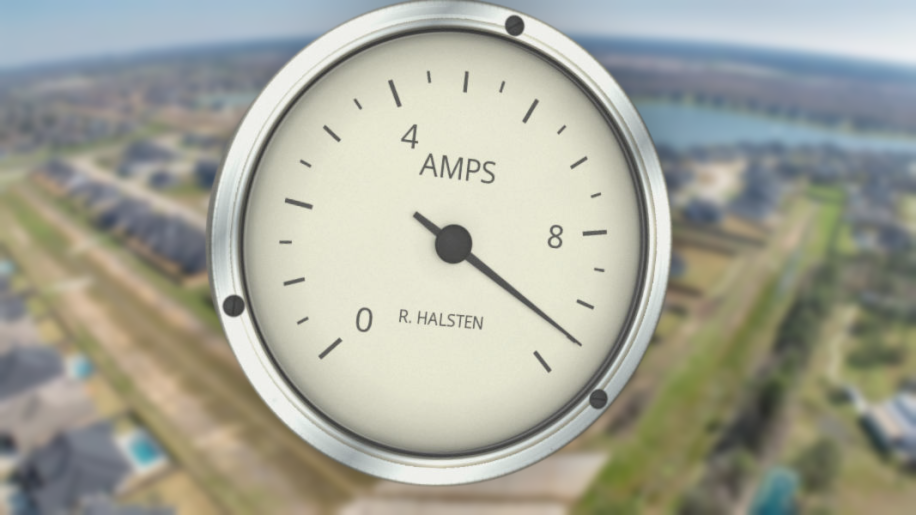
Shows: 9.5 A
